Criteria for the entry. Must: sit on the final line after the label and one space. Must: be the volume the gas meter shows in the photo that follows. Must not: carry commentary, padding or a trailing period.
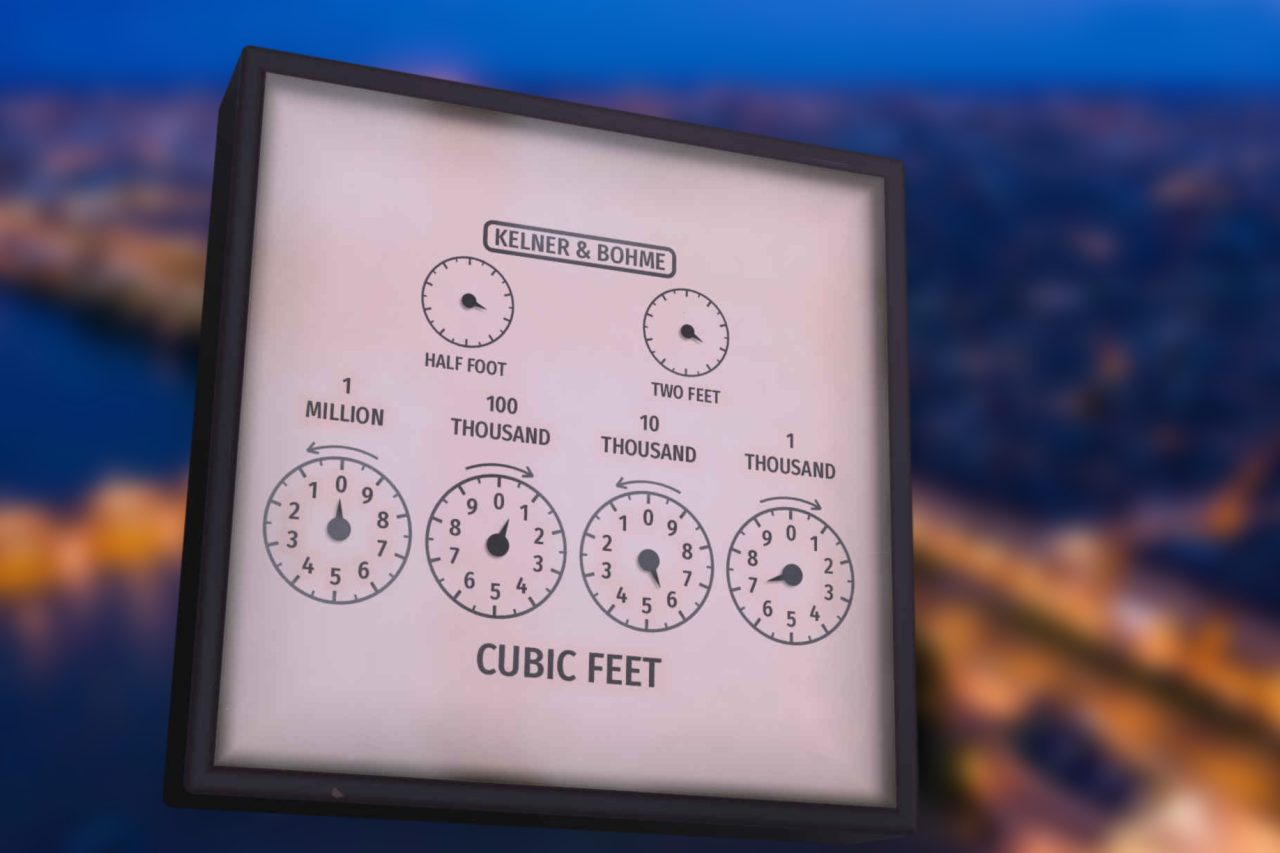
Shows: 5700 ft³
